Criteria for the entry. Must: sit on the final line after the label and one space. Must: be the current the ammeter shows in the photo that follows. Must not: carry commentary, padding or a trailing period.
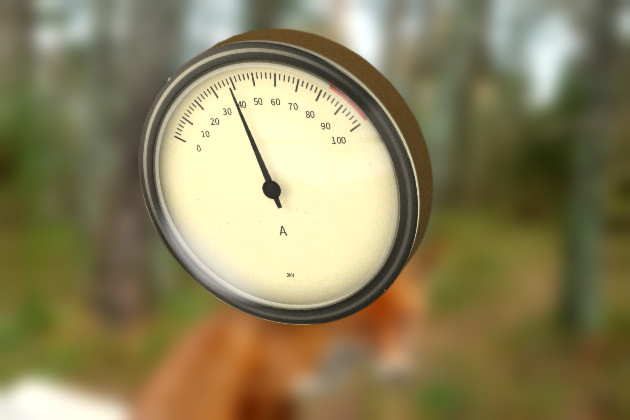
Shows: 40 A
